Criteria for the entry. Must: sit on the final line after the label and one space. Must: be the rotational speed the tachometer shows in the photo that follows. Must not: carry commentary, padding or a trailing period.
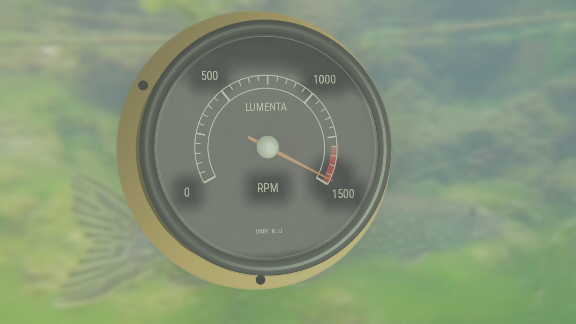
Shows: 1475 rpm
